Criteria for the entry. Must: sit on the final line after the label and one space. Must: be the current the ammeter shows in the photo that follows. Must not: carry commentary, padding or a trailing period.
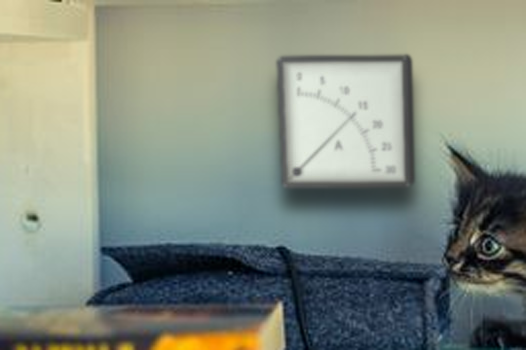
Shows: 15 A
